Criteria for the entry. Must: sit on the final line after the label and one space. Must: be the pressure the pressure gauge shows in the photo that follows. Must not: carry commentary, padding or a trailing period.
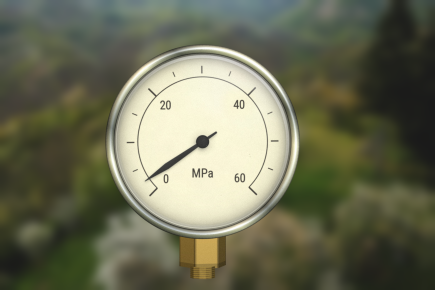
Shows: 2.5 MPa
